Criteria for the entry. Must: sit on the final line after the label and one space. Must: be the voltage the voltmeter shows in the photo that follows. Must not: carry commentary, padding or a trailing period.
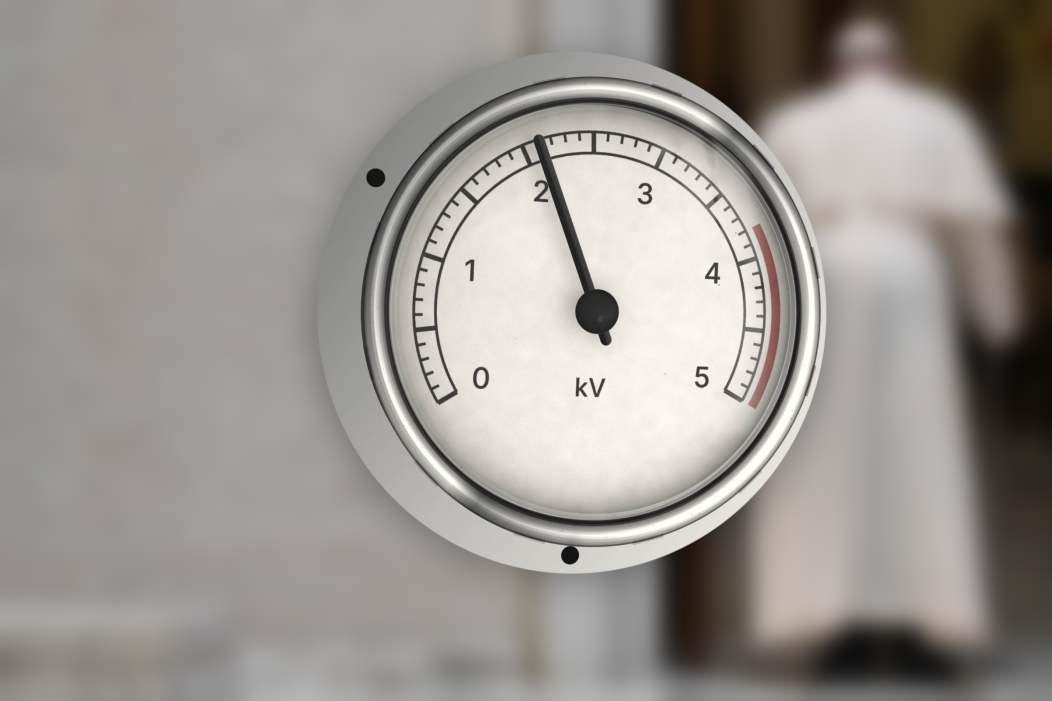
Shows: 2.1 kV
